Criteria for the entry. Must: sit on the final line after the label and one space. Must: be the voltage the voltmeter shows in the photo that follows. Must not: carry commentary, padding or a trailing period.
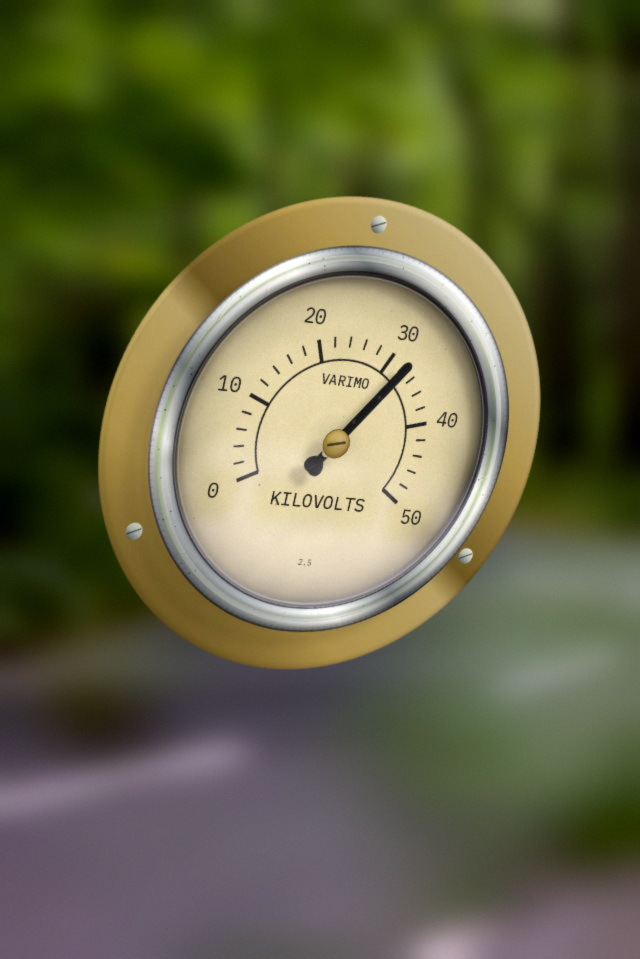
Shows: 32 kV
